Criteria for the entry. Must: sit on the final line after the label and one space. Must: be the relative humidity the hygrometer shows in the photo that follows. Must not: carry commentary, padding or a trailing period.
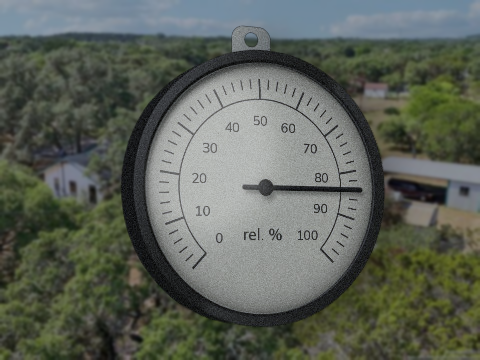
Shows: 84 %
